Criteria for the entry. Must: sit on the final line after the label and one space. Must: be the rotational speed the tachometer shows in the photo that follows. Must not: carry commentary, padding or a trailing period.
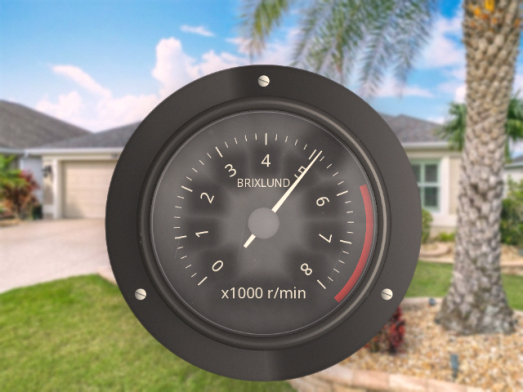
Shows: 5100 rpm
